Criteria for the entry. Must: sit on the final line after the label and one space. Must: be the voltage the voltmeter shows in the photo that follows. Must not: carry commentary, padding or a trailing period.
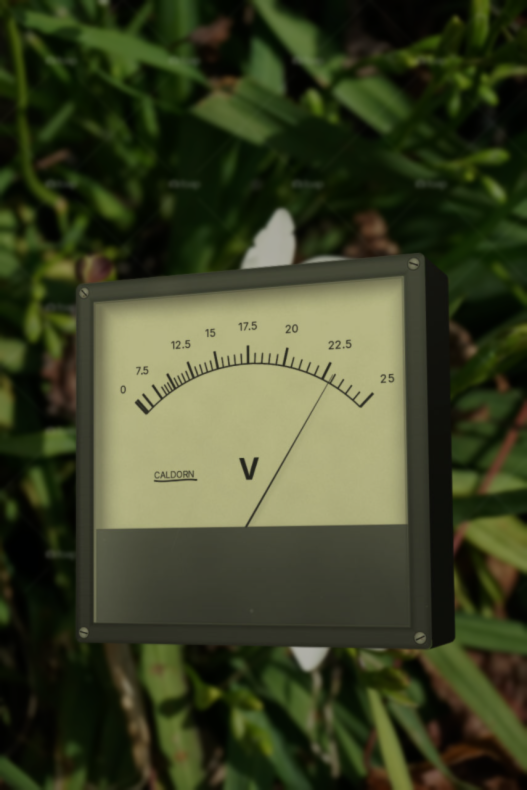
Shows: 23 V
